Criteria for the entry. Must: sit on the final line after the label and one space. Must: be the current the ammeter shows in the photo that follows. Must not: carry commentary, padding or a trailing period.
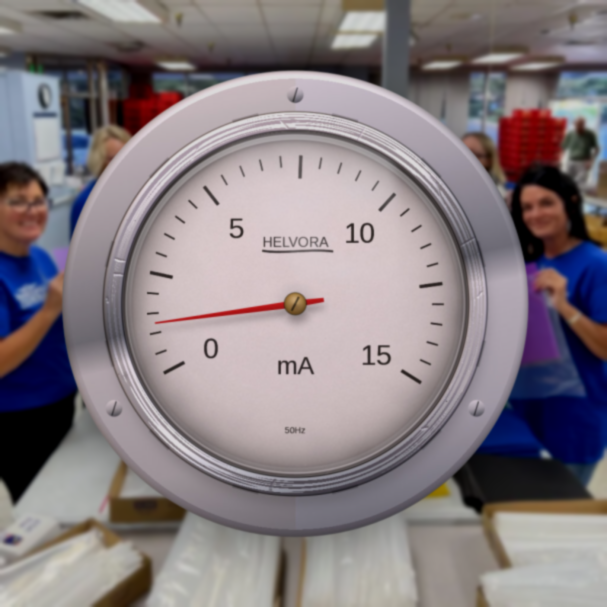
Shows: 1.25 mA
